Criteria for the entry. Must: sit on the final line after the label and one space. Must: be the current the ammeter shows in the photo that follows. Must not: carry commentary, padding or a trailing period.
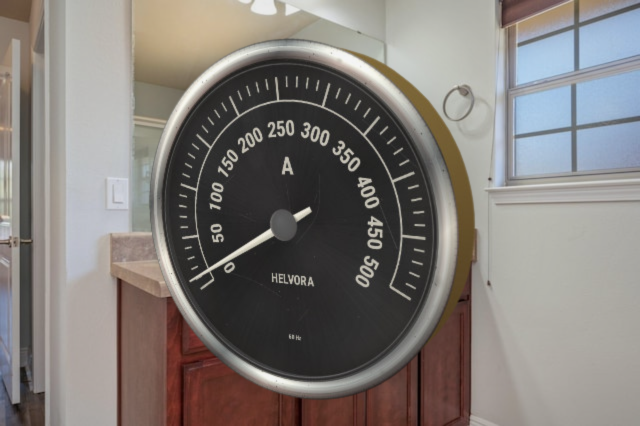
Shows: 10 A
